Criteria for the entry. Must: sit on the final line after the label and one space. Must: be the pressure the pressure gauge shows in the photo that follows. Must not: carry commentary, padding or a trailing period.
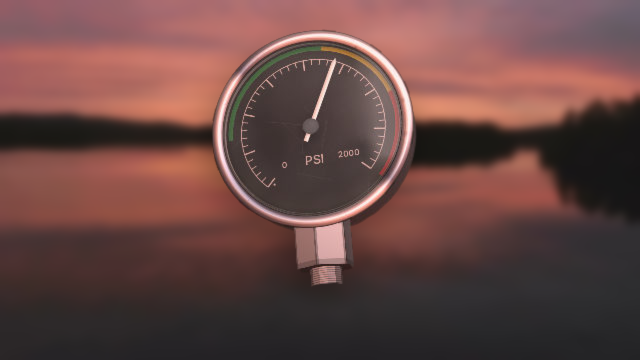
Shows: 1200 psi
